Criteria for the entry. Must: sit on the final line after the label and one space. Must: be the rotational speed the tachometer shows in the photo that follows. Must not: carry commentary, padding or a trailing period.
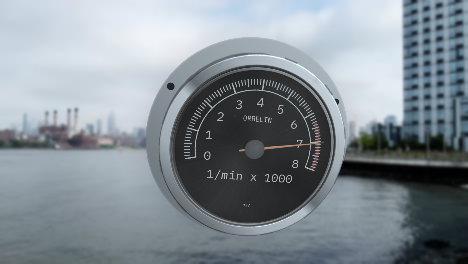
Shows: 7000 rpm
